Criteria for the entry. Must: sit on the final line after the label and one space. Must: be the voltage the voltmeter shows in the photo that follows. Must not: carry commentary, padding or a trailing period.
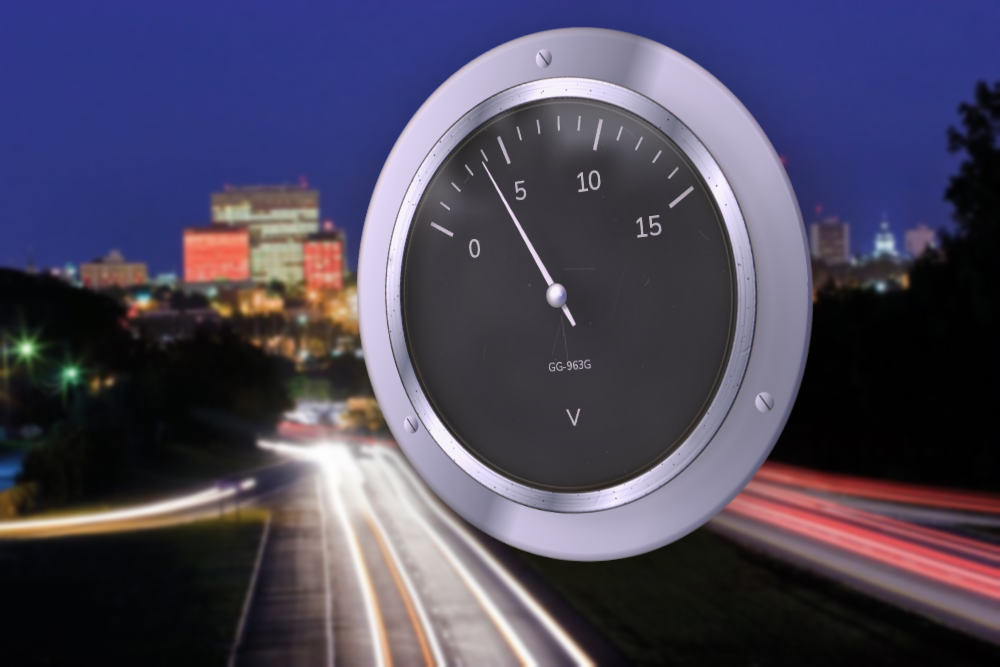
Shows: 4 V
